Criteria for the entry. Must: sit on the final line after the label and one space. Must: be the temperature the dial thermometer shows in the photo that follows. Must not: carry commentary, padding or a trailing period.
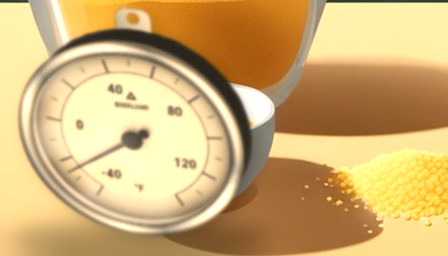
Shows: -25 °F
